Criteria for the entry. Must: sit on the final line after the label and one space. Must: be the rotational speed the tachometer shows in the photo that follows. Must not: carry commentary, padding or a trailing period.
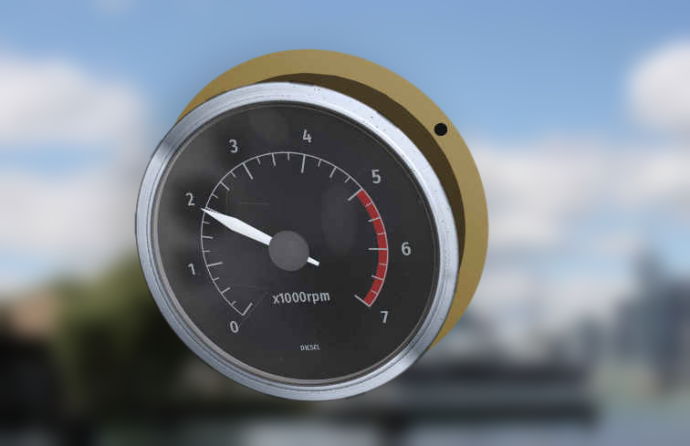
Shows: 2000 rpm
